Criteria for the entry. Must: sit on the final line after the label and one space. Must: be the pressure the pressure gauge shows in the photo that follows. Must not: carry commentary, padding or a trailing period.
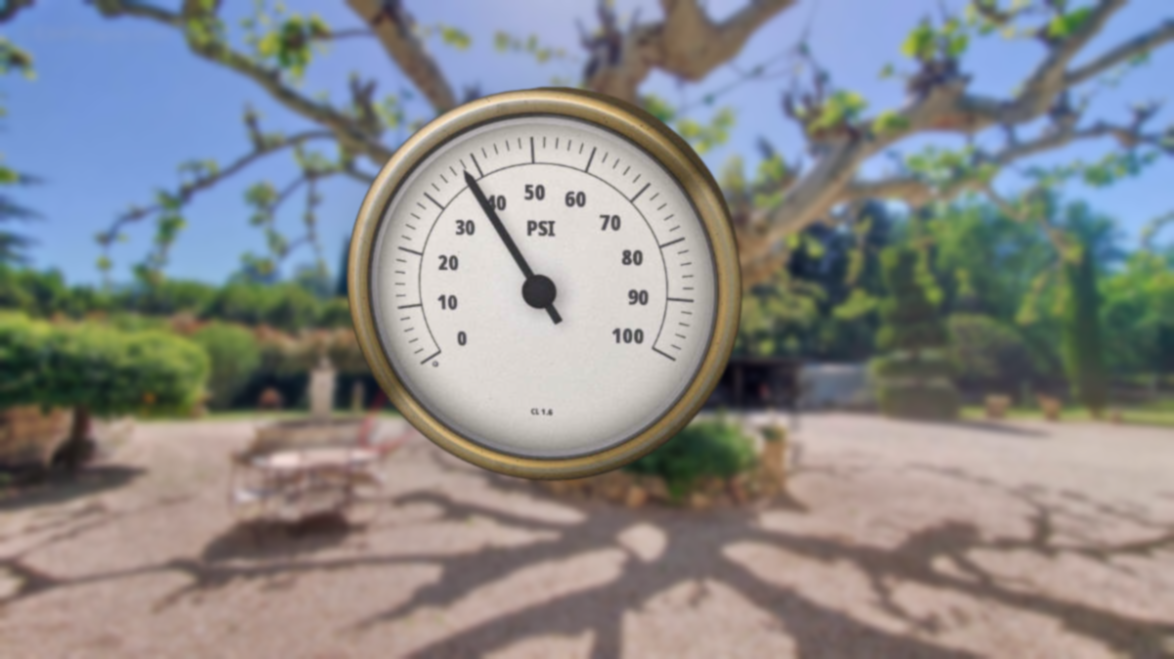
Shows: 38 psi
